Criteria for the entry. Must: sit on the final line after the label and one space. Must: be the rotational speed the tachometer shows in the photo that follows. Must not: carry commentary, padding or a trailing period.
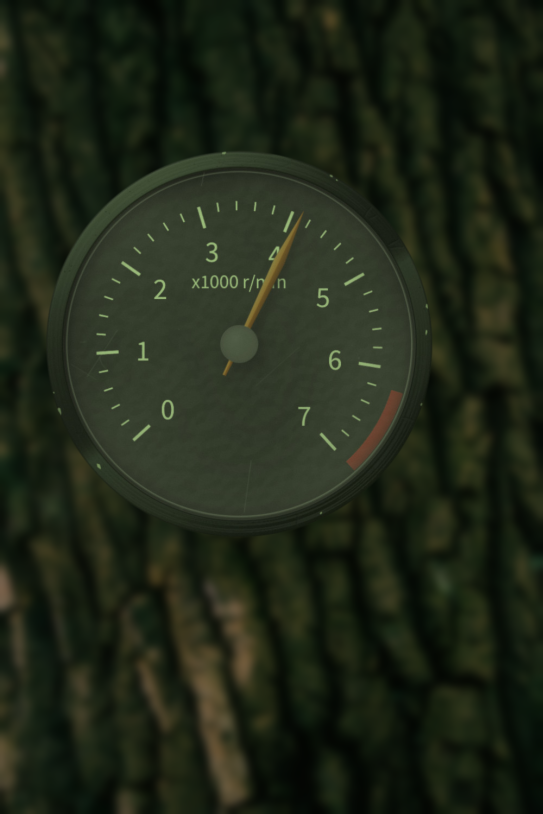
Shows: 4100 rpm
